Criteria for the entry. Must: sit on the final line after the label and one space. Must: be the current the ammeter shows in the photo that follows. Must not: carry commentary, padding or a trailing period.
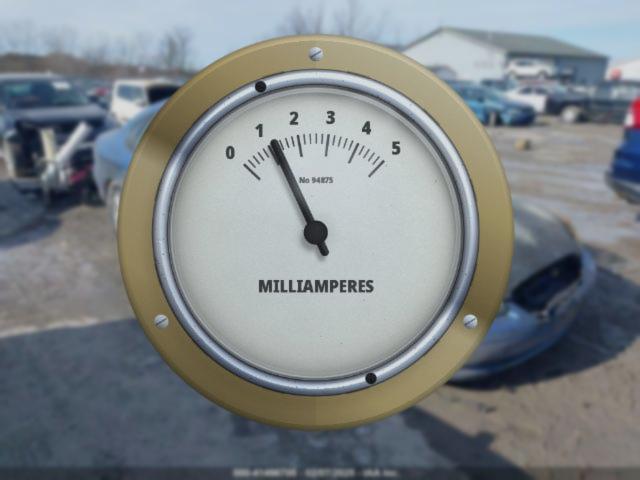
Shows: 1.2 mA
